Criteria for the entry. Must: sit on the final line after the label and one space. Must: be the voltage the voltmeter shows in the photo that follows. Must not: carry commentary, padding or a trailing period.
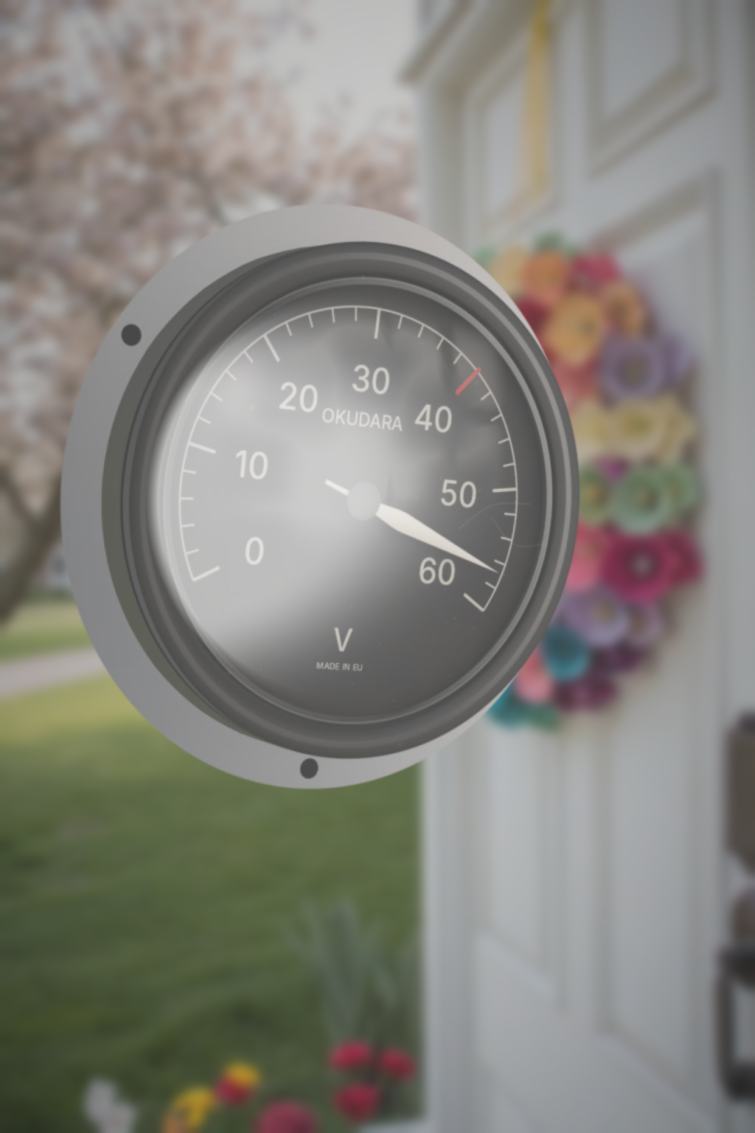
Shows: 57 V
